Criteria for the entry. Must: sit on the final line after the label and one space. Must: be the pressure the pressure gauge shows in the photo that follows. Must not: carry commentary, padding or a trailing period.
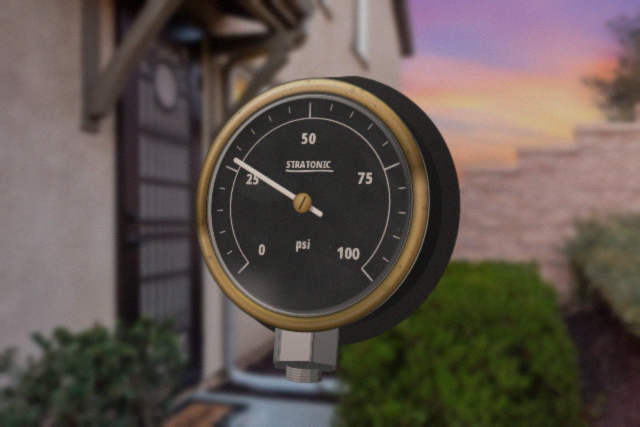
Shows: 27.5 psi
